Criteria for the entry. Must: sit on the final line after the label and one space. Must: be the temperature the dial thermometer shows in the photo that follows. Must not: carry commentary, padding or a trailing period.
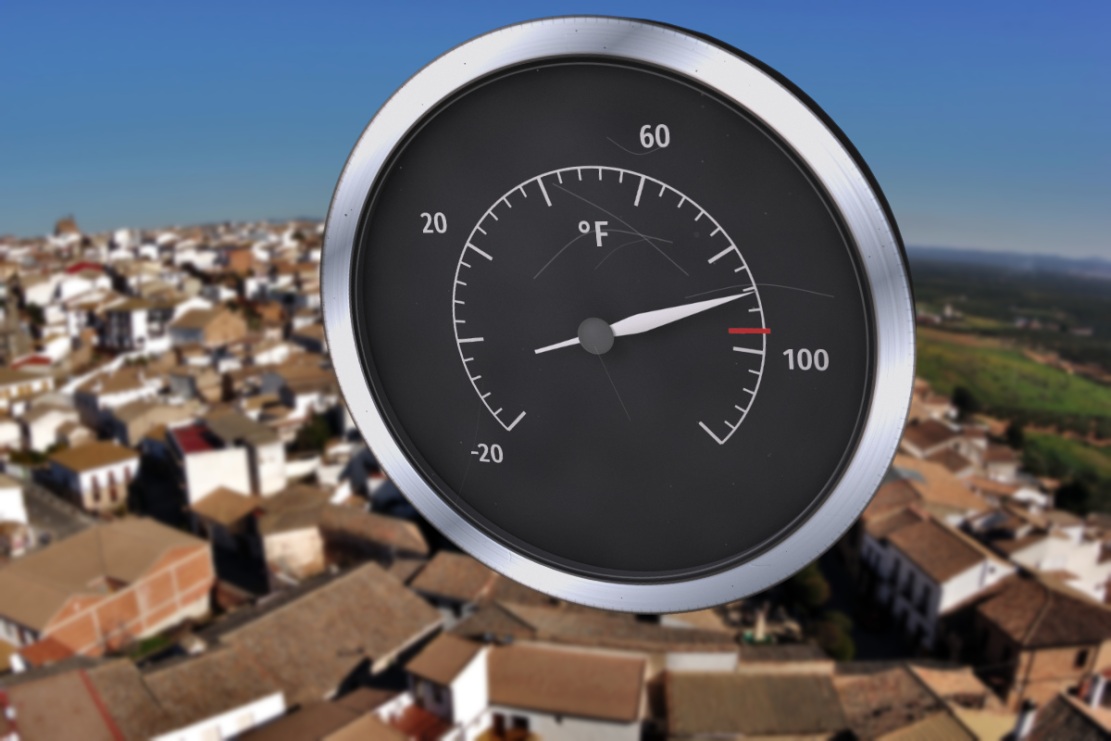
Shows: 88 °F
